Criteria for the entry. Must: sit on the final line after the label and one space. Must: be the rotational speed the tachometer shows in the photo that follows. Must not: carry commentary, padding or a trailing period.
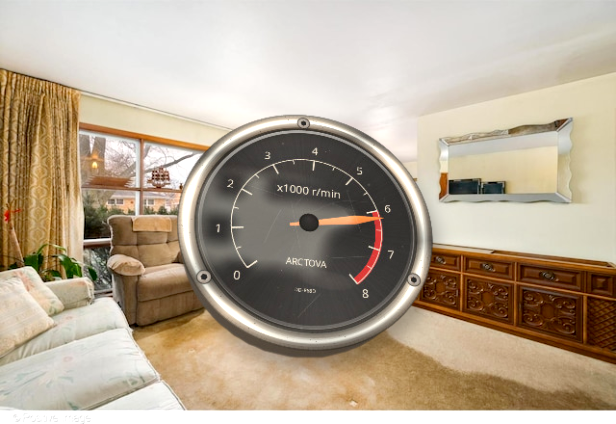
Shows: 6250 rpm
